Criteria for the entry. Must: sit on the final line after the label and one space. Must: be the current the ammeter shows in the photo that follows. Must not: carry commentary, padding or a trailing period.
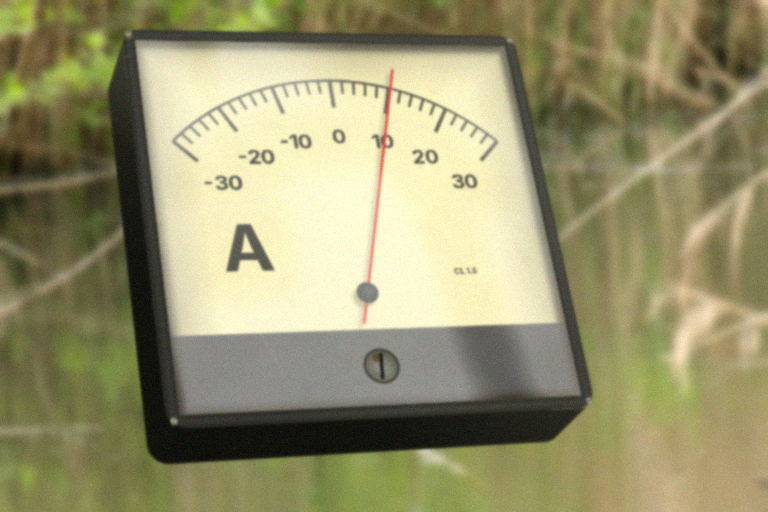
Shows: 10 A
